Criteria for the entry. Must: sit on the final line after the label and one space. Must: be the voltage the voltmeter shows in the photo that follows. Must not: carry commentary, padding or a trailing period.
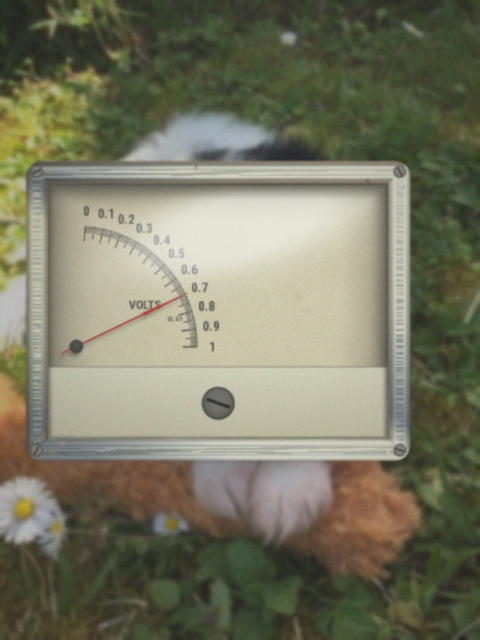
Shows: 0.7 V
